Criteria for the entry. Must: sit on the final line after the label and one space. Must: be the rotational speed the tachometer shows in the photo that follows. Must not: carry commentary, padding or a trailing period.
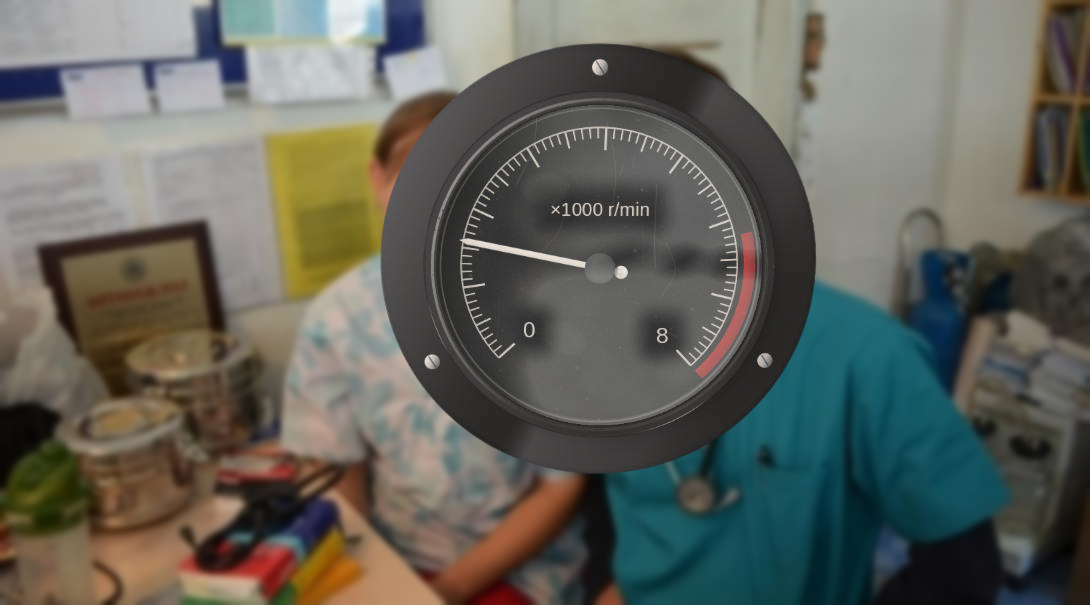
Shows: 1600 rpm
